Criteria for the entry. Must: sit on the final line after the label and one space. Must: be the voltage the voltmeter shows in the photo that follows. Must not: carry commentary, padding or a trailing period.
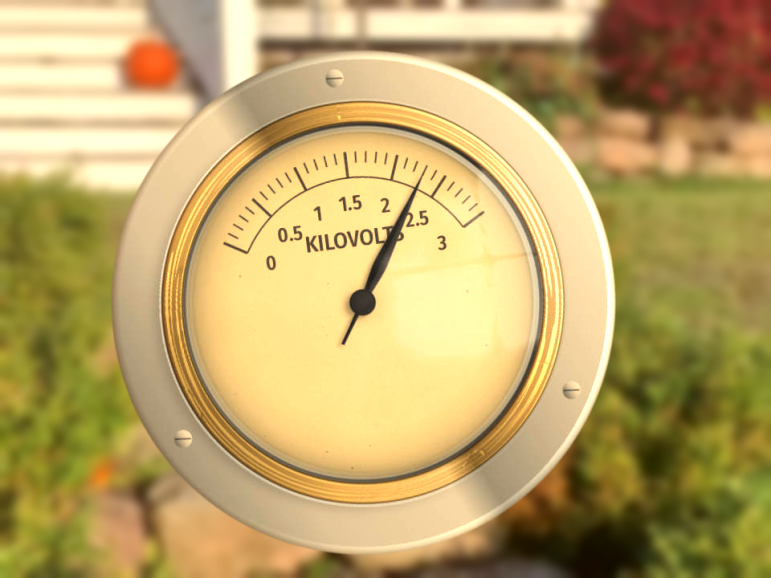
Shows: 2.3 kV
